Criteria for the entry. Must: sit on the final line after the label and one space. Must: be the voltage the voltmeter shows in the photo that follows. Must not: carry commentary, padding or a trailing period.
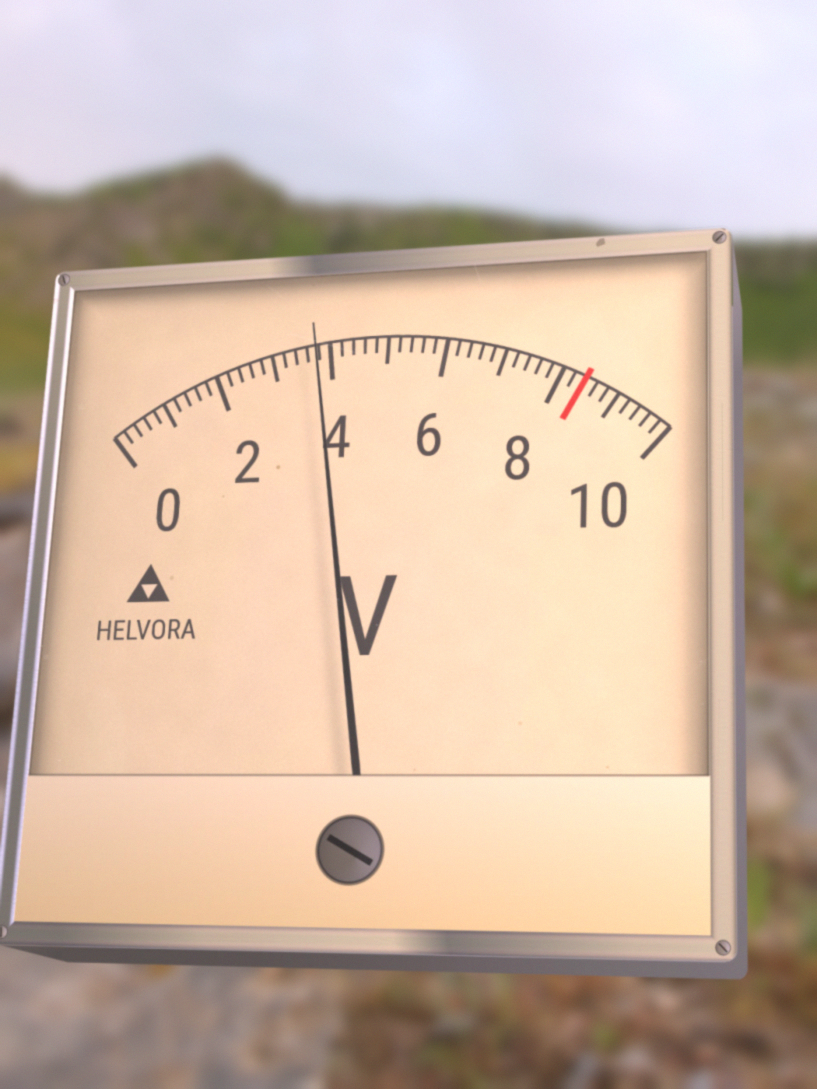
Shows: 3.8 V
